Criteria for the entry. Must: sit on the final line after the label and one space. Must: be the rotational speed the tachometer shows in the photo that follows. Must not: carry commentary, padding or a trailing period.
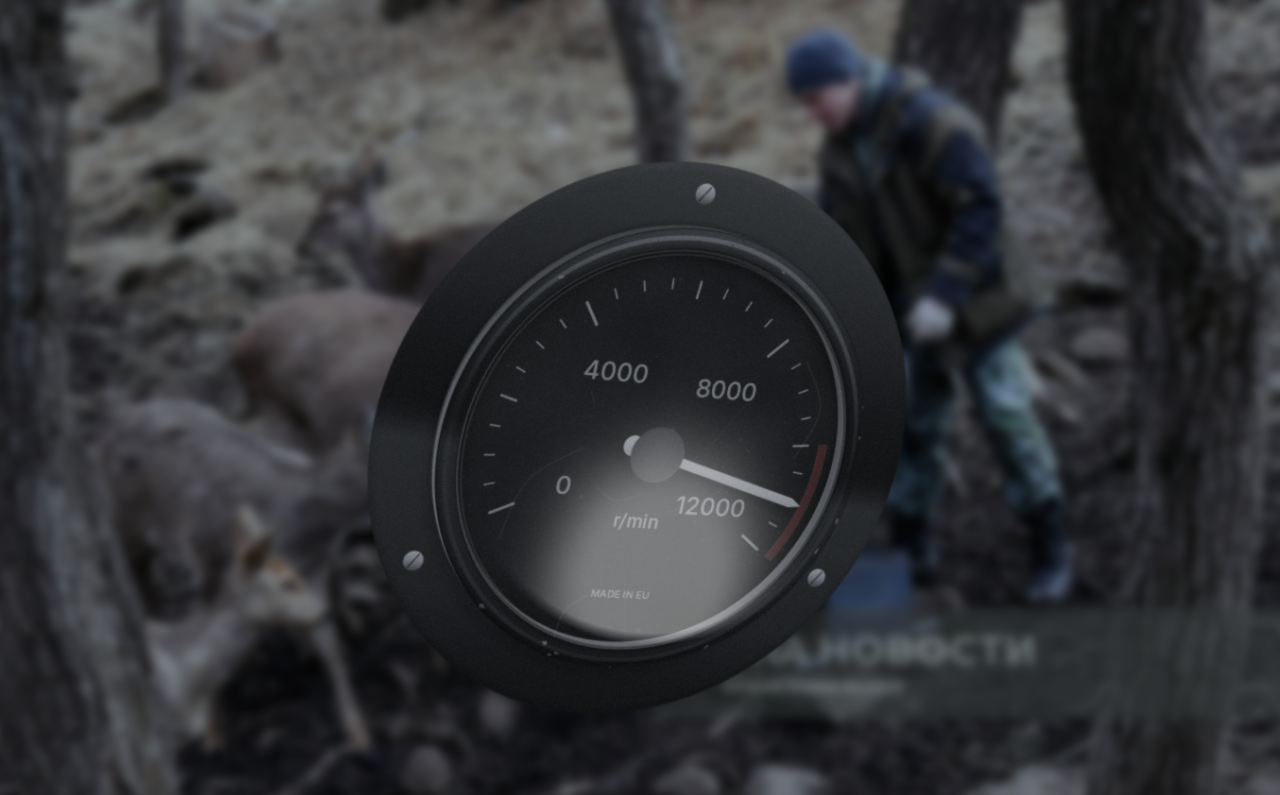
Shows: 11000 rpm
